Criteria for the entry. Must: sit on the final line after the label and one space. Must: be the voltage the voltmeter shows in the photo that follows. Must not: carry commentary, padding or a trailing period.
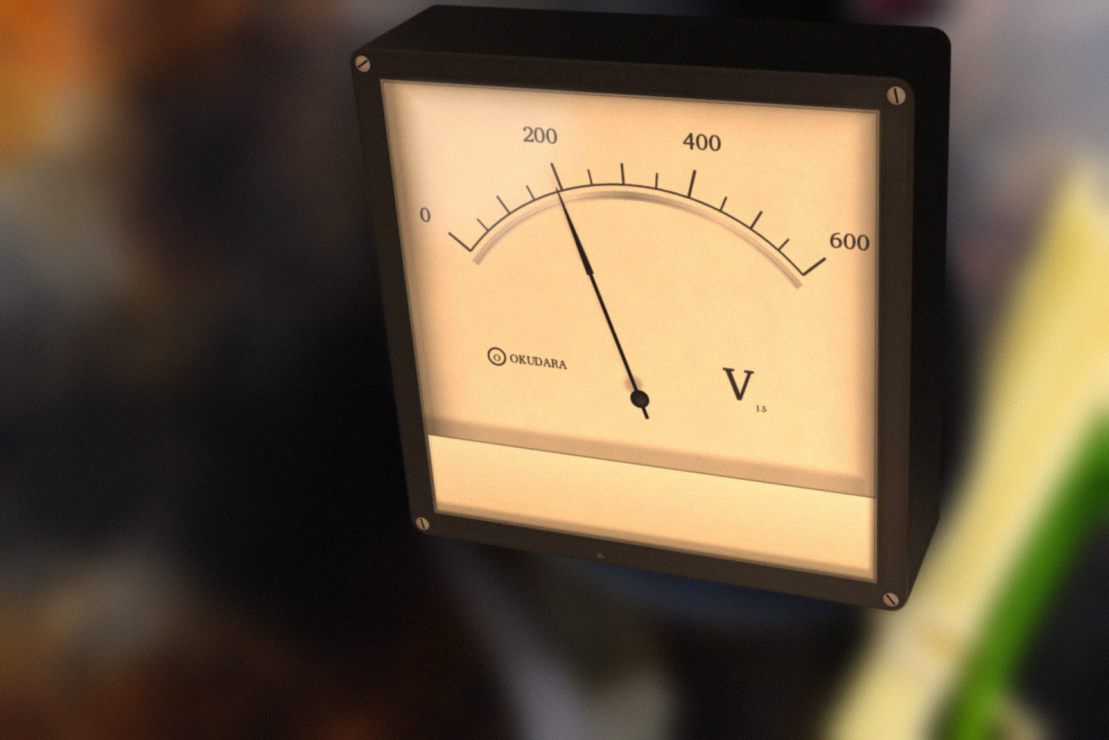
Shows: 200 V
